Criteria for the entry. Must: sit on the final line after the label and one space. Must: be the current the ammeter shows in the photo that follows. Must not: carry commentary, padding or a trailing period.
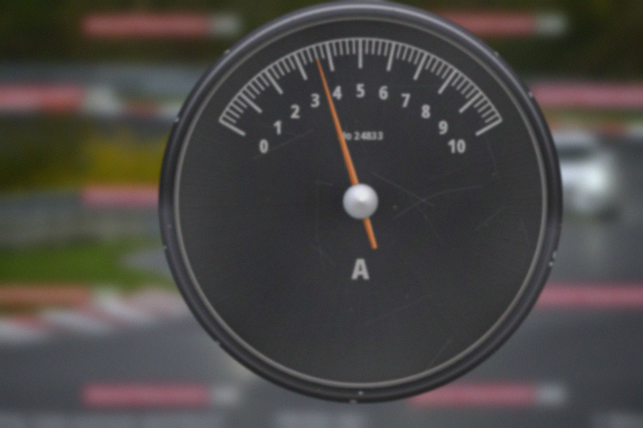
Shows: 3.6 A
